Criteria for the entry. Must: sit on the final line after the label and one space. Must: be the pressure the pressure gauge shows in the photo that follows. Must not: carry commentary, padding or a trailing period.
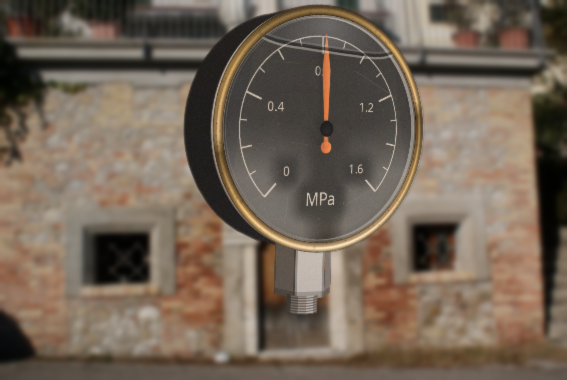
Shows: 0.8 MPa
